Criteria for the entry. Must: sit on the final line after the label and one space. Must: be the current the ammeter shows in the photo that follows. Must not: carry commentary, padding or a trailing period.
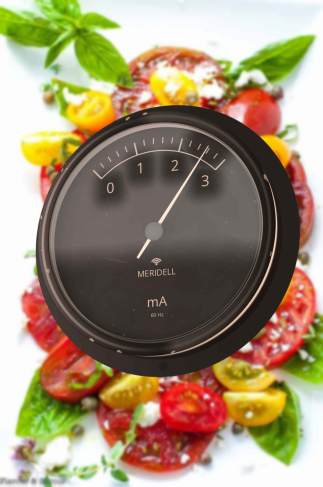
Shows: 2.6 mA
